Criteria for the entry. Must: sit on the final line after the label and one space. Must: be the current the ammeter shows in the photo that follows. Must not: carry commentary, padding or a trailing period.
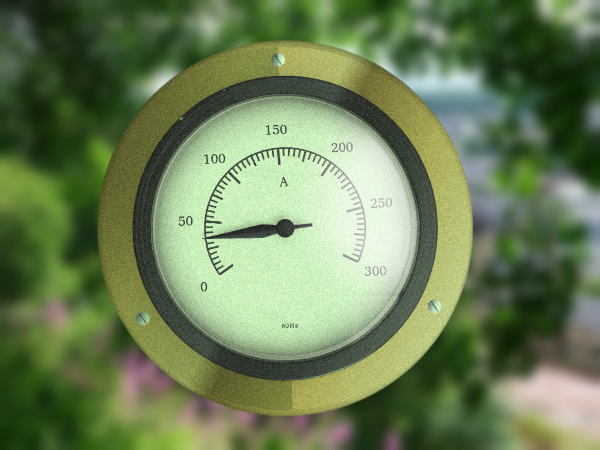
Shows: 35 A
